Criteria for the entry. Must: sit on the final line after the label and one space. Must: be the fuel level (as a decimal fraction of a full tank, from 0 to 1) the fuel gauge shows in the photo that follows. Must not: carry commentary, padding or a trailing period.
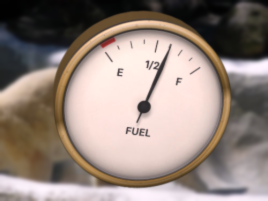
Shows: 0.625
